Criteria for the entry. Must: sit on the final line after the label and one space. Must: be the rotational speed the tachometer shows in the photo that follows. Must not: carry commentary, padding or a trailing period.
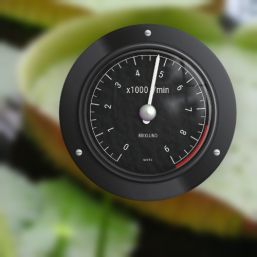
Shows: 4750 rpm
